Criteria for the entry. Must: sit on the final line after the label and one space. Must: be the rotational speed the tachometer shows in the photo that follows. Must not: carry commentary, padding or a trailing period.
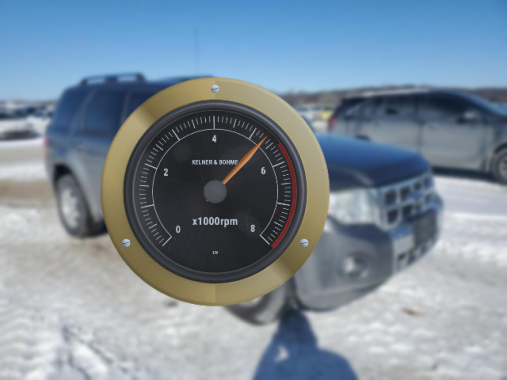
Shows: 5300 rpm
